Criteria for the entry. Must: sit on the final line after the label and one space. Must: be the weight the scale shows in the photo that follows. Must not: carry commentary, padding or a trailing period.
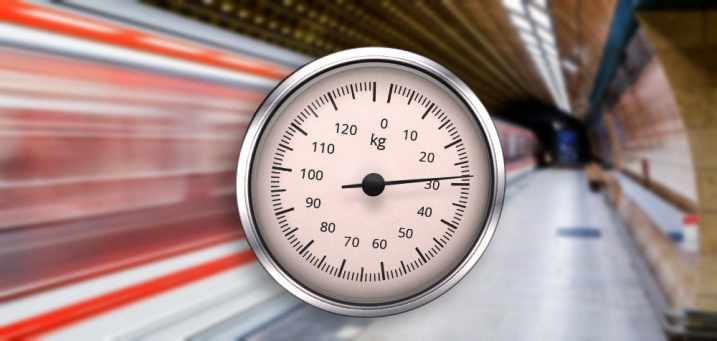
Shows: 28 kg
